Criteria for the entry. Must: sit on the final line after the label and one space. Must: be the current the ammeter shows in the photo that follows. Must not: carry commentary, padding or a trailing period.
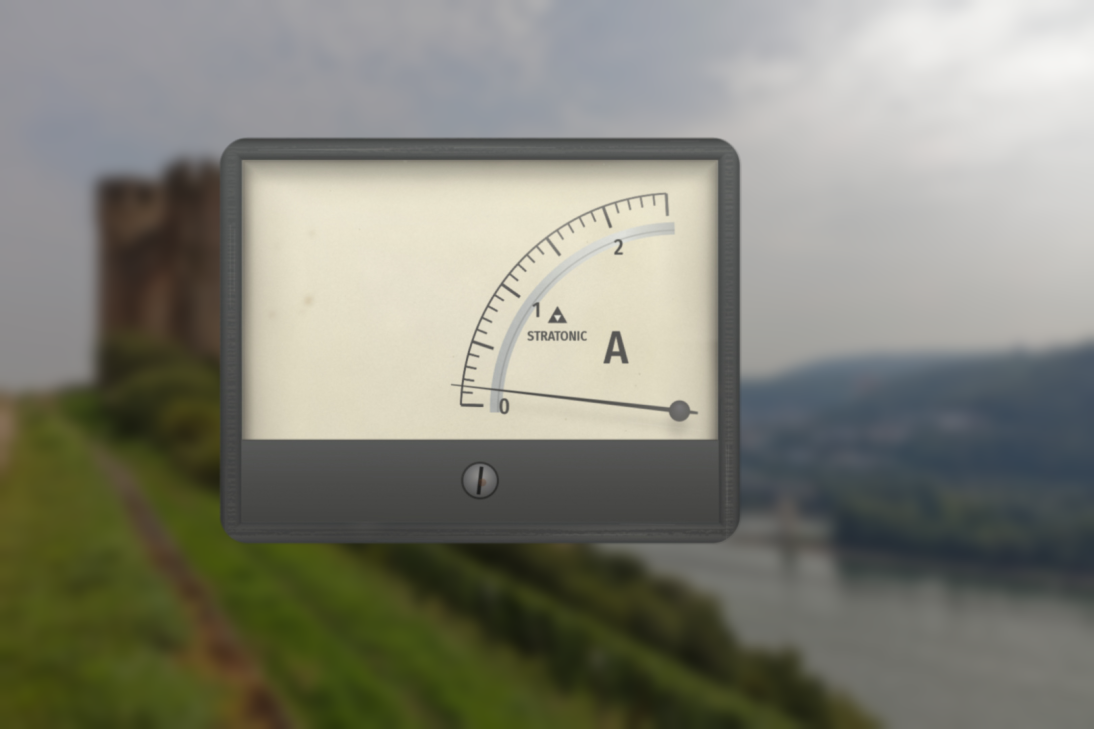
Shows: 0.15 A
